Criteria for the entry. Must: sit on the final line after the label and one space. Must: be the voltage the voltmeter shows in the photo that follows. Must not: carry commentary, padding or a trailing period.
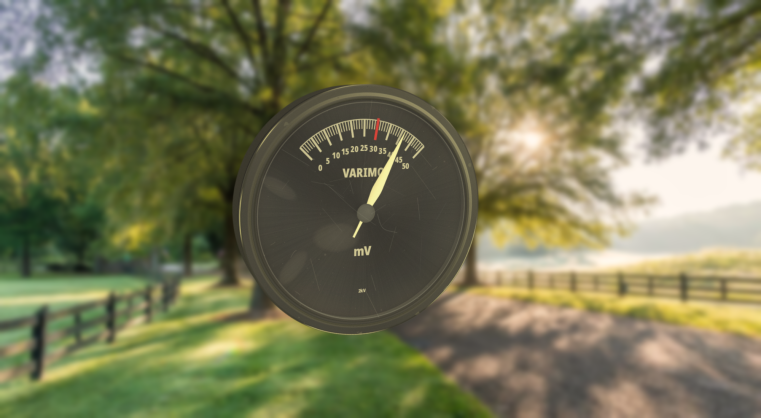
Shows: 40 mV
